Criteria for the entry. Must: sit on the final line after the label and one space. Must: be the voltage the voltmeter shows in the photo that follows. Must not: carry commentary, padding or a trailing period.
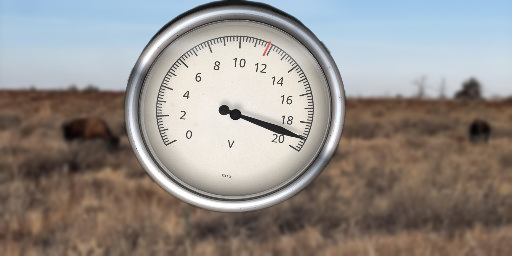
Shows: 19 V
